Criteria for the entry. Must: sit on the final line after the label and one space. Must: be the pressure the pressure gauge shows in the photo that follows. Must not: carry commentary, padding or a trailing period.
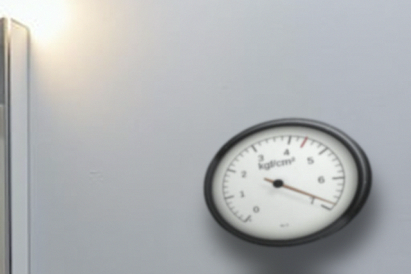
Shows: 6.8 kg/cm²
